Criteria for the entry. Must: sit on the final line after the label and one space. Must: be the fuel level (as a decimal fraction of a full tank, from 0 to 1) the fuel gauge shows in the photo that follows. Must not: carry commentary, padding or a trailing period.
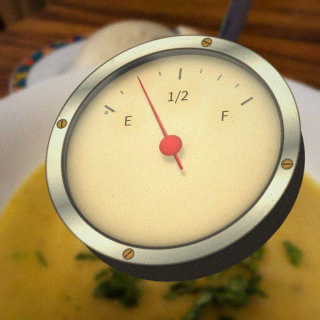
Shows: 0.25
